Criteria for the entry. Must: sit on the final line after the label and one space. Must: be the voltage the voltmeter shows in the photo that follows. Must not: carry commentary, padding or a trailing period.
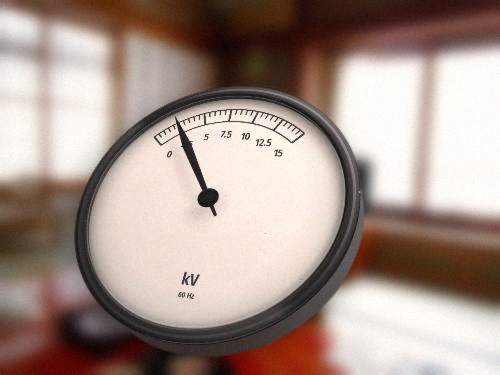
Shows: 2.5 kV
